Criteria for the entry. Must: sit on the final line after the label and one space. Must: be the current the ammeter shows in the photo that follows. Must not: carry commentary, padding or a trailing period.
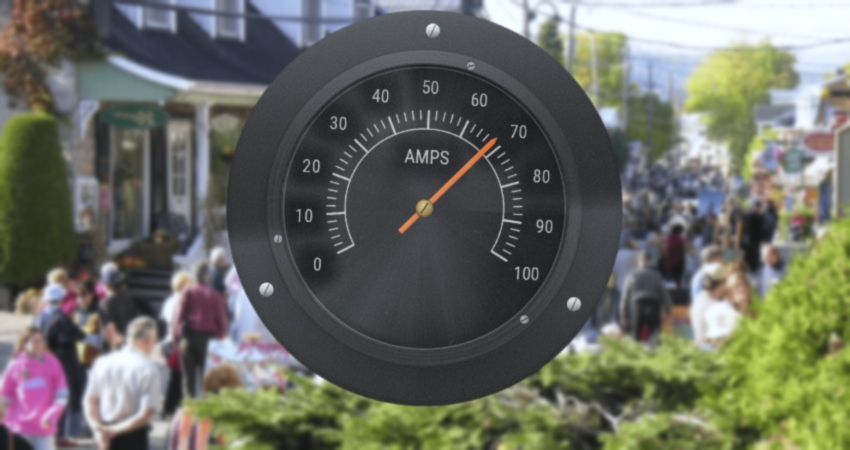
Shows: 68 A
